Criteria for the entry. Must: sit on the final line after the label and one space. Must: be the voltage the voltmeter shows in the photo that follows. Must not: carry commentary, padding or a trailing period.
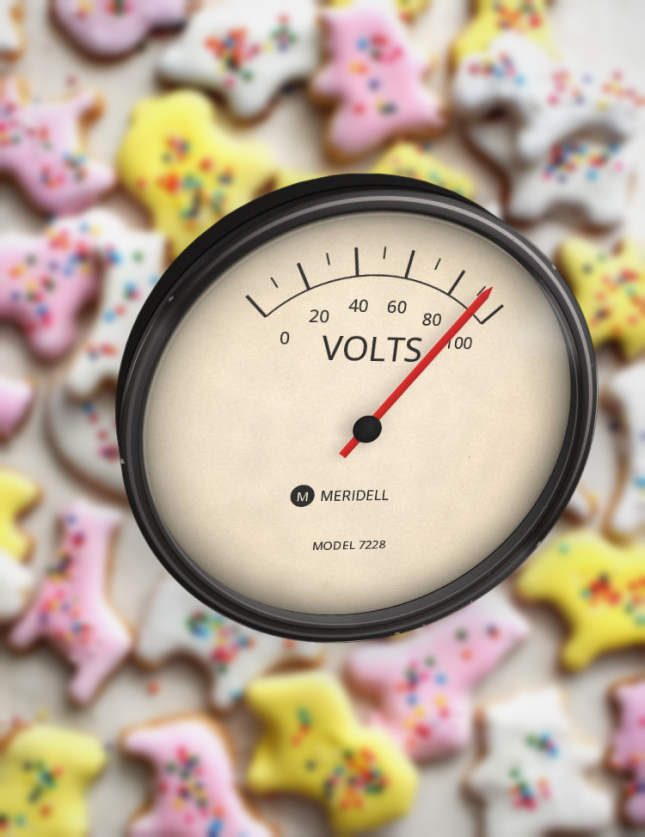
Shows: 90 V
